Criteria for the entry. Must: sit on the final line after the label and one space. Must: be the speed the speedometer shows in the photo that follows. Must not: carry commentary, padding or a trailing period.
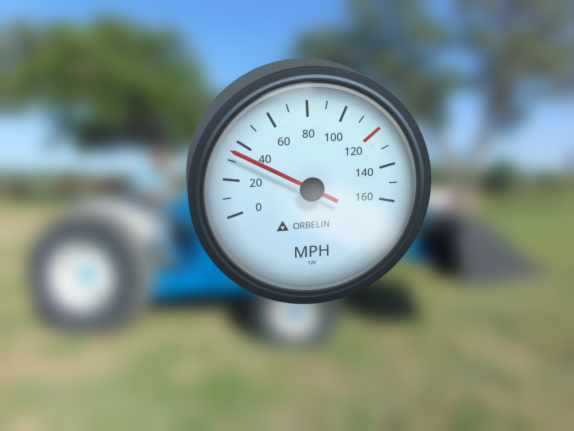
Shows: 35 mph
